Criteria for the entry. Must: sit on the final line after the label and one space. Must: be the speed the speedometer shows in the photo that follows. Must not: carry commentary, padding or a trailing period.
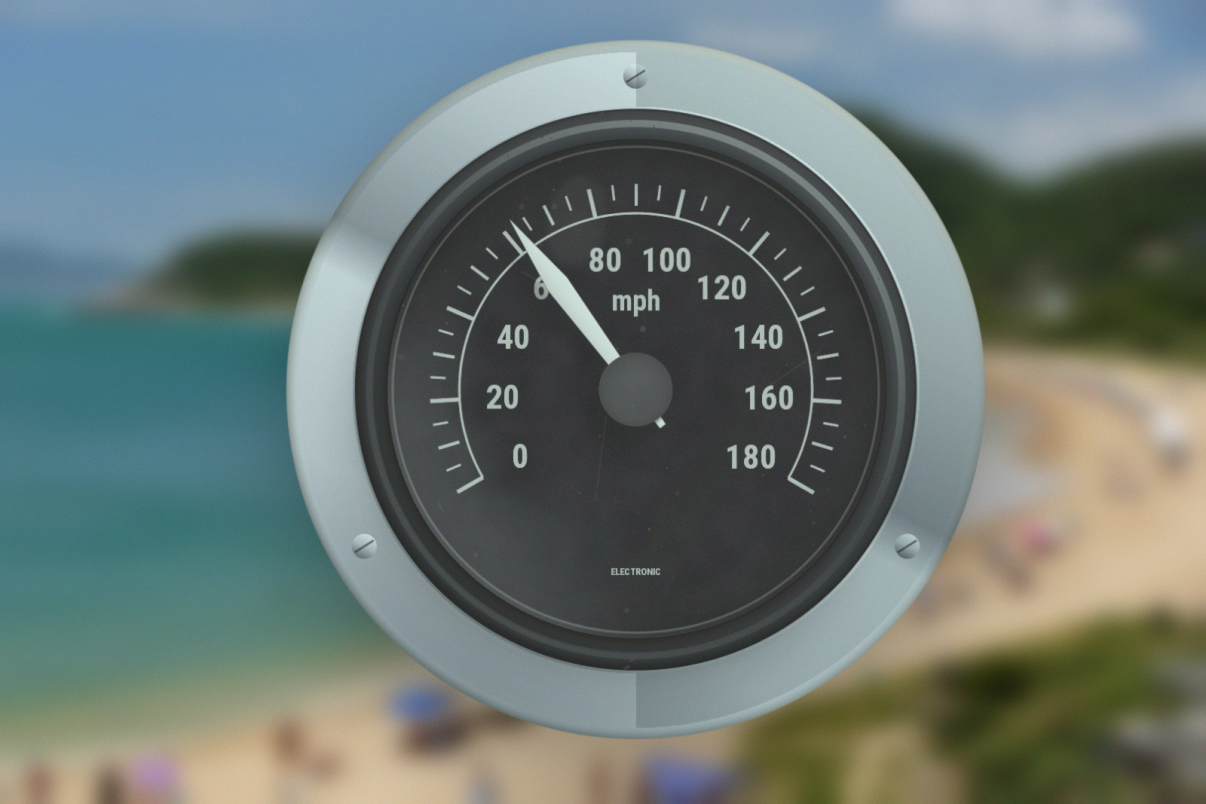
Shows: 62.5 mph
